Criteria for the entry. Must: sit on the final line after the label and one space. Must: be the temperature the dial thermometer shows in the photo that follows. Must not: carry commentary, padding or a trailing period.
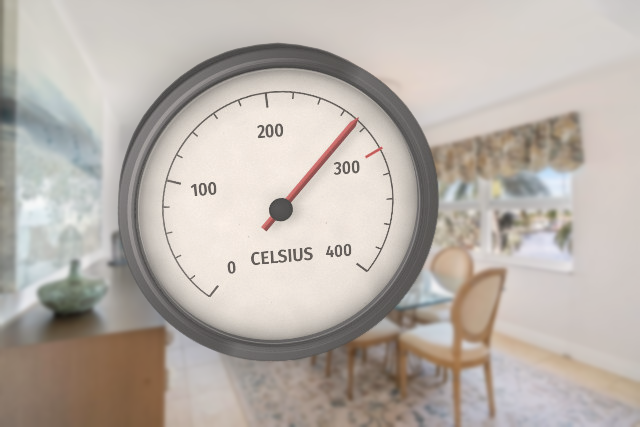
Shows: 270 °C
